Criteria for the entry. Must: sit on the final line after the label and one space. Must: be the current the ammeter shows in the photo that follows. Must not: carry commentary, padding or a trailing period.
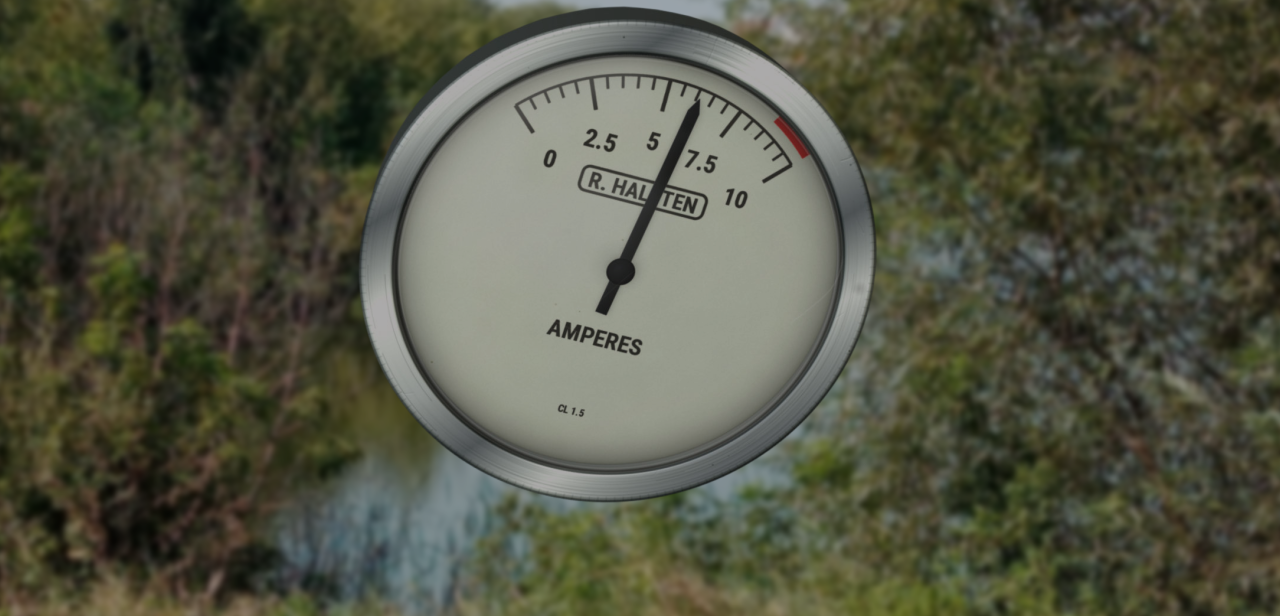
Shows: 6 A
